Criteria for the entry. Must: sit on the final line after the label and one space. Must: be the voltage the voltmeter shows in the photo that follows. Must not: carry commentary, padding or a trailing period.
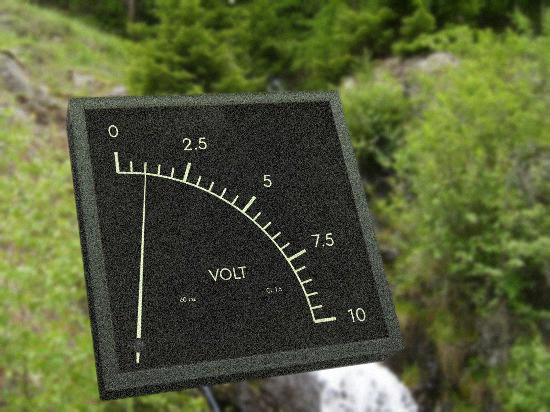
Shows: 1 V
